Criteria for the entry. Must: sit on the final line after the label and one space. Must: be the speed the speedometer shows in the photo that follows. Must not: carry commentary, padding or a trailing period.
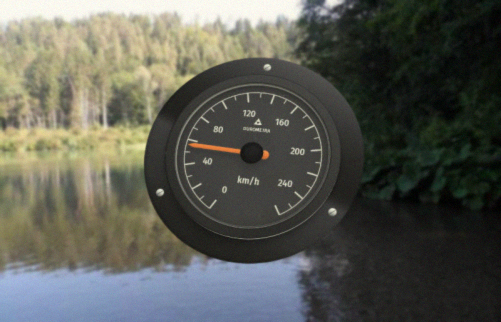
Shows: 55 km/h
